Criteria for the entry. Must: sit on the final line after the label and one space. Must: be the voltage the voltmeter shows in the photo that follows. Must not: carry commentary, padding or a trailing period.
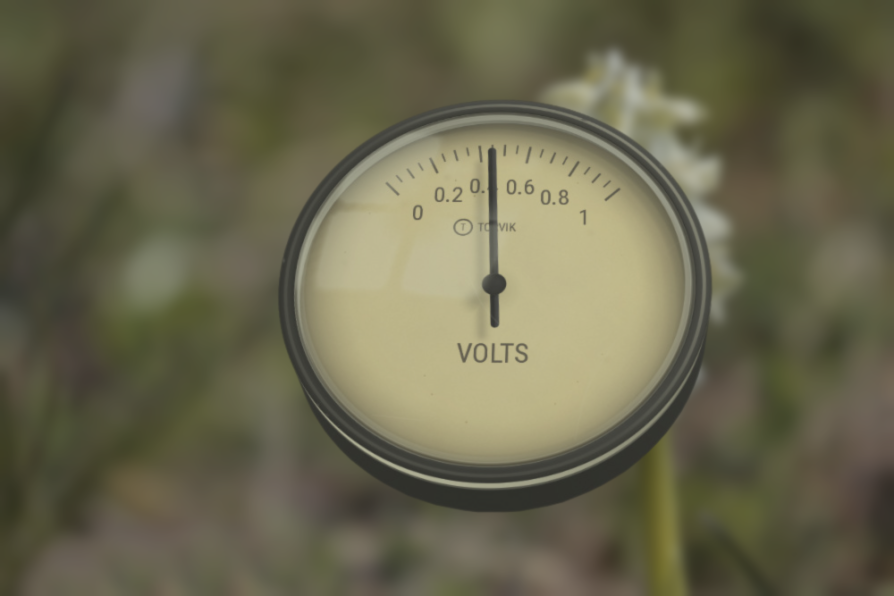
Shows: 0.45 V
